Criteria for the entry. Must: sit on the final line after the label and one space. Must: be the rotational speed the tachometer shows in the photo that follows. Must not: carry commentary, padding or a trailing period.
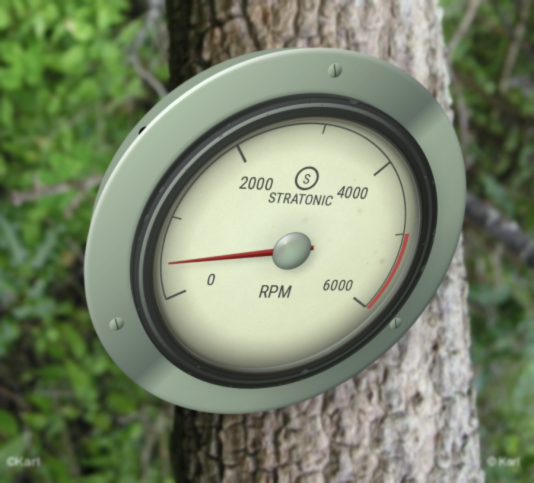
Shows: 500 rpm
